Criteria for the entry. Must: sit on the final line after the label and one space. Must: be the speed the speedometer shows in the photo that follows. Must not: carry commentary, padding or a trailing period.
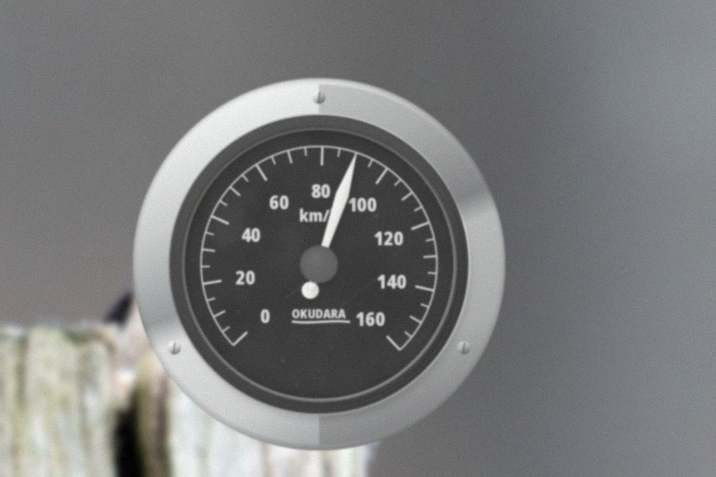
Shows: 90 km/h
